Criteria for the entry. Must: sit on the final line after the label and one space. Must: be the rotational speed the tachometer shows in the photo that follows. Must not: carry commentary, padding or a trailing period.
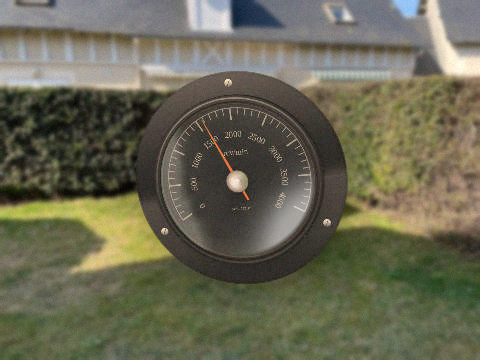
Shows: 1600 rpm
